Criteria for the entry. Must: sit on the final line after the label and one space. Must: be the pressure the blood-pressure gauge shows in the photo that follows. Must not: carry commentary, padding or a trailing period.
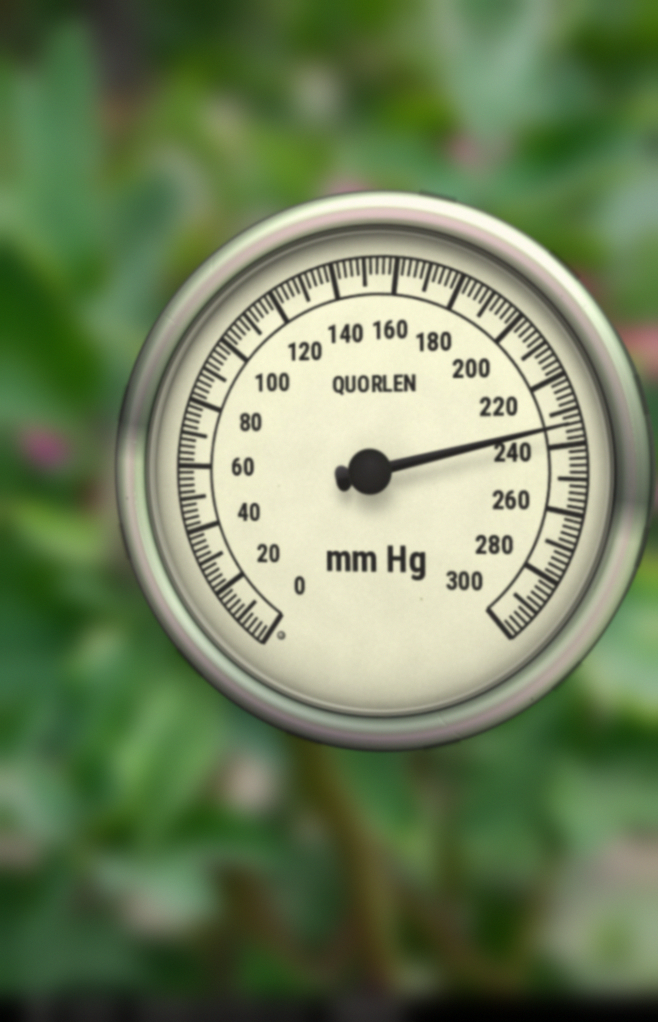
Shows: 234 mmHg
